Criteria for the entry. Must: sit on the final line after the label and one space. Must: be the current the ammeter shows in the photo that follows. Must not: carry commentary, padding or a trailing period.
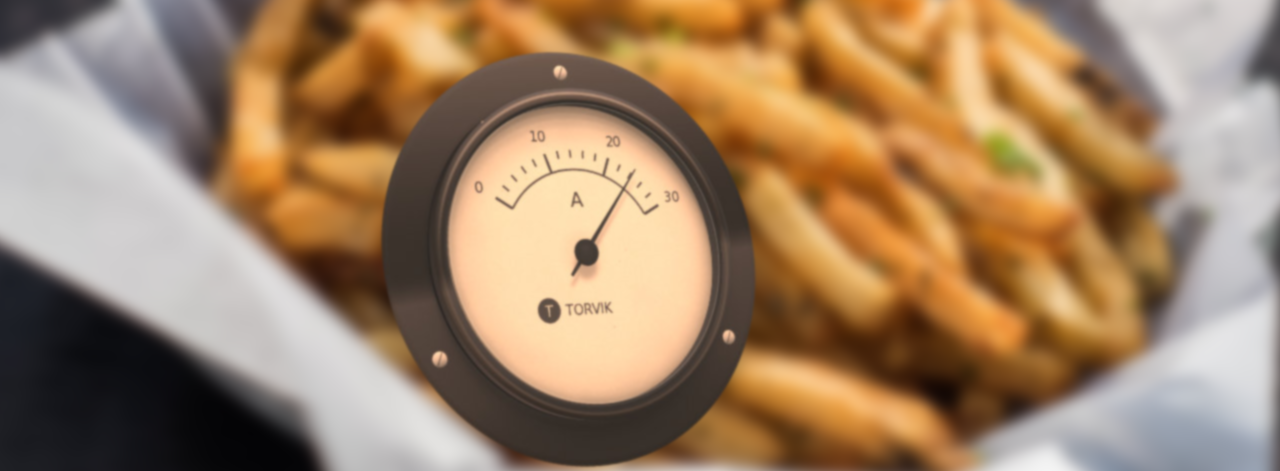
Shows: 24 A
